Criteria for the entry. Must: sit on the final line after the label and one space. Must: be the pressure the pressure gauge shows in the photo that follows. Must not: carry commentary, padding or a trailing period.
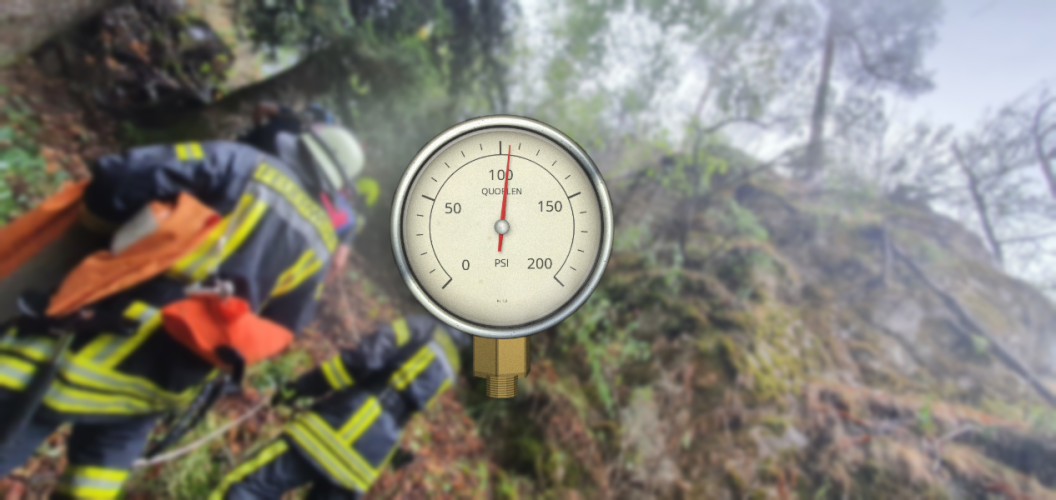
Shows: 105 psi
